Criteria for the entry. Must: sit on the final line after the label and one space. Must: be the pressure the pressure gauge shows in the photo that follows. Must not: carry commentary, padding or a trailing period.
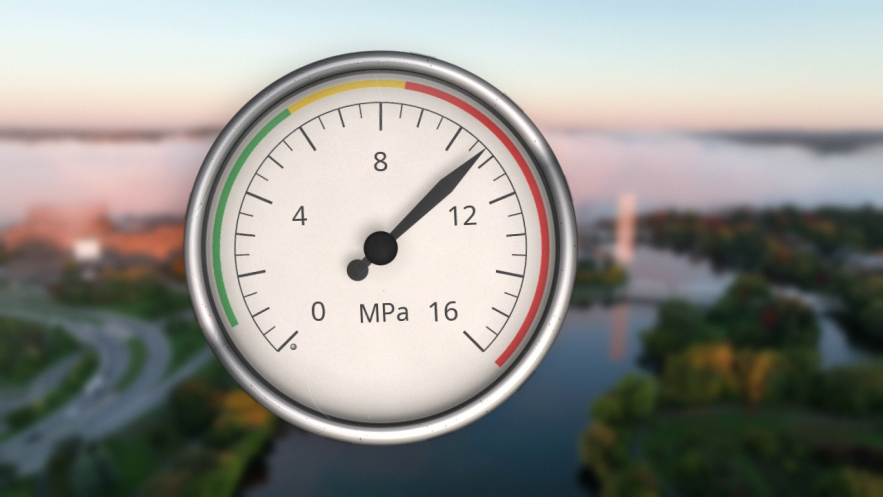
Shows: 10.75 MPa
